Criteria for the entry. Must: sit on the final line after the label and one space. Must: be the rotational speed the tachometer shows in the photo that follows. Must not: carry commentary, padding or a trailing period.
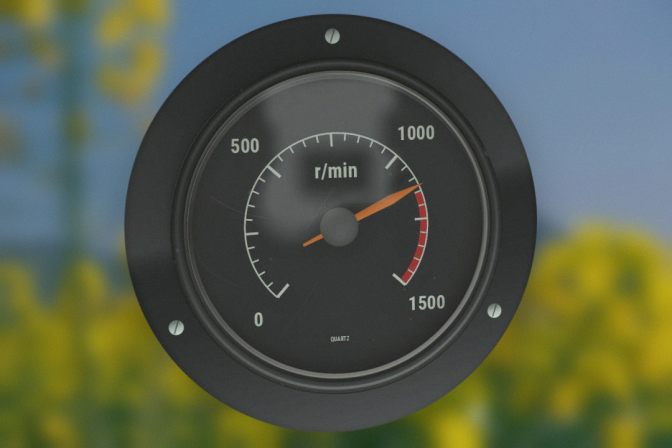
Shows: 1125 rpm
